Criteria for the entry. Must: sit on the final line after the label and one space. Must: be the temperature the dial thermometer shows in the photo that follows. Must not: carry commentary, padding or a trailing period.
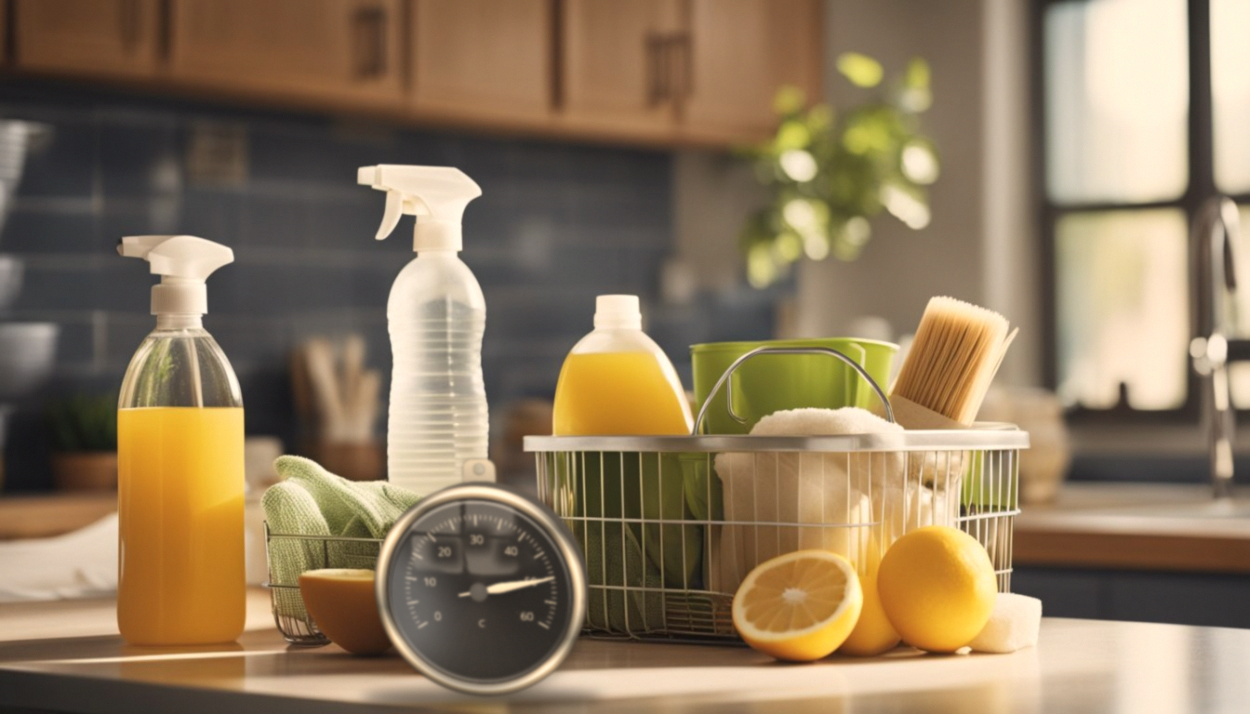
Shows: 50 °C
